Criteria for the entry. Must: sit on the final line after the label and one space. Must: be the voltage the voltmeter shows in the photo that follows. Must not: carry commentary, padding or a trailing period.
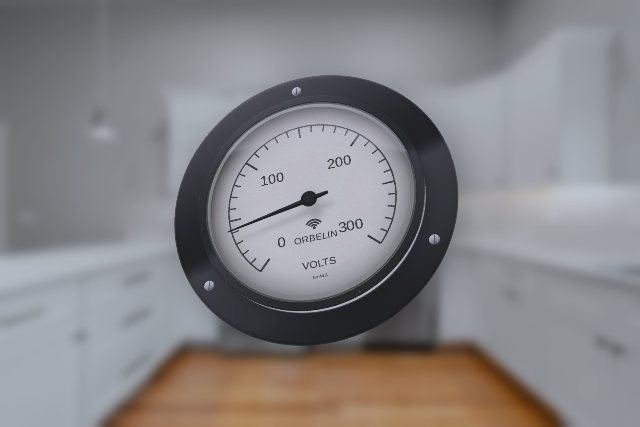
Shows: 40 V
